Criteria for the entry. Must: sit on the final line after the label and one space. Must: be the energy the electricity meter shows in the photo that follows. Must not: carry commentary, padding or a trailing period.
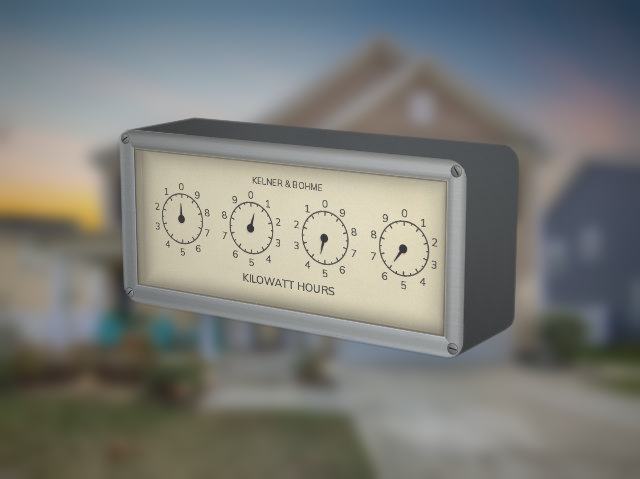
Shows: 46 kWh
